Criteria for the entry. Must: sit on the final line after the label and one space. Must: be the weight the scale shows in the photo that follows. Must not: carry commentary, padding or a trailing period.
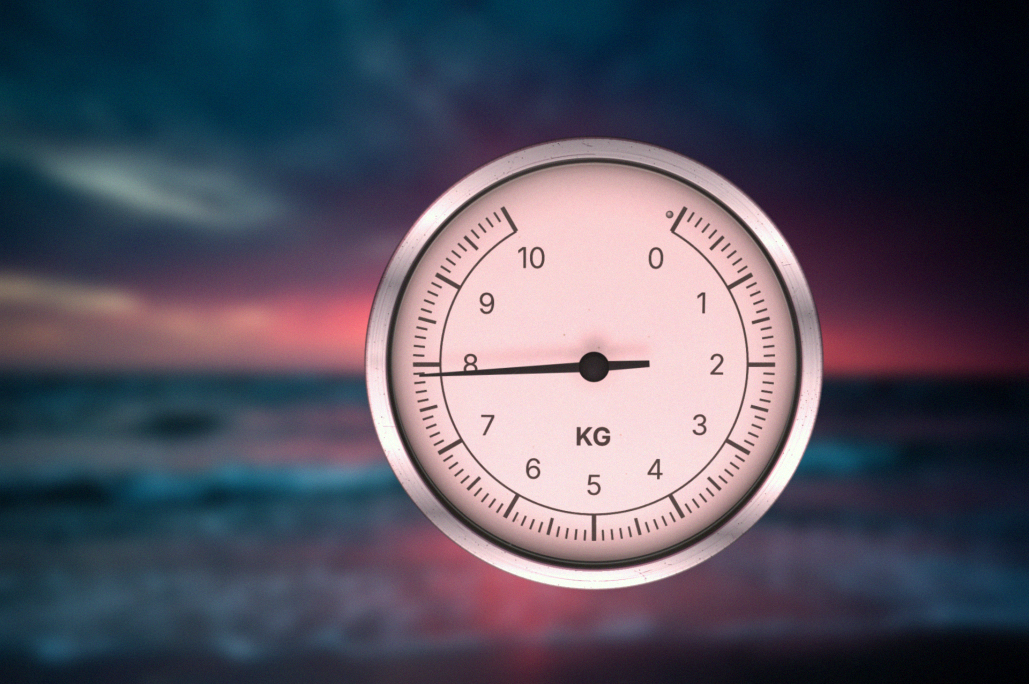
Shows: 7.9 kg
